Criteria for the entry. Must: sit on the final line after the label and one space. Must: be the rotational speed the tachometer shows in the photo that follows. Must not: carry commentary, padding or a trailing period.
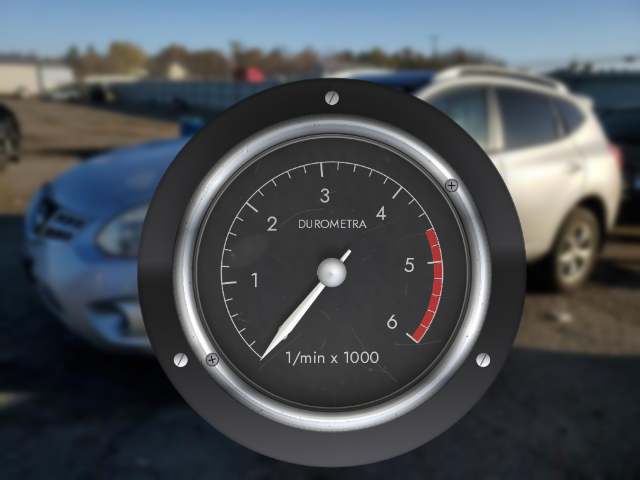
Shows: 0 rpm
